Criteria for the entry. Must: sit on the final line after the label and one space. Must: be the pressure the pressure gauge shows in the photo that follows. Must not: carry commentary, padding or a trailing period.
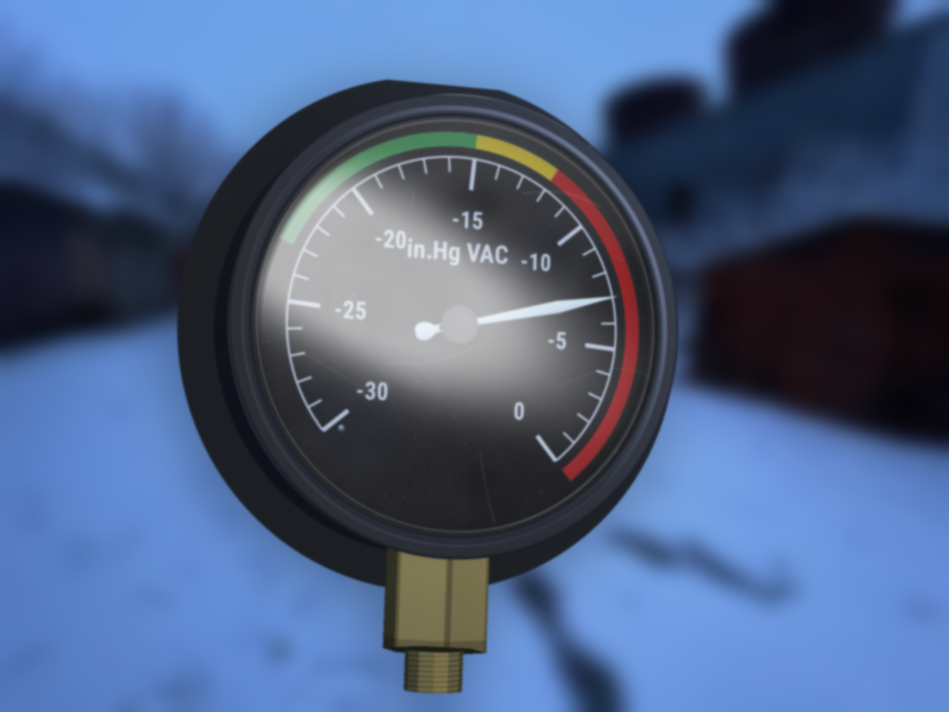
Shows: -7 inHg
